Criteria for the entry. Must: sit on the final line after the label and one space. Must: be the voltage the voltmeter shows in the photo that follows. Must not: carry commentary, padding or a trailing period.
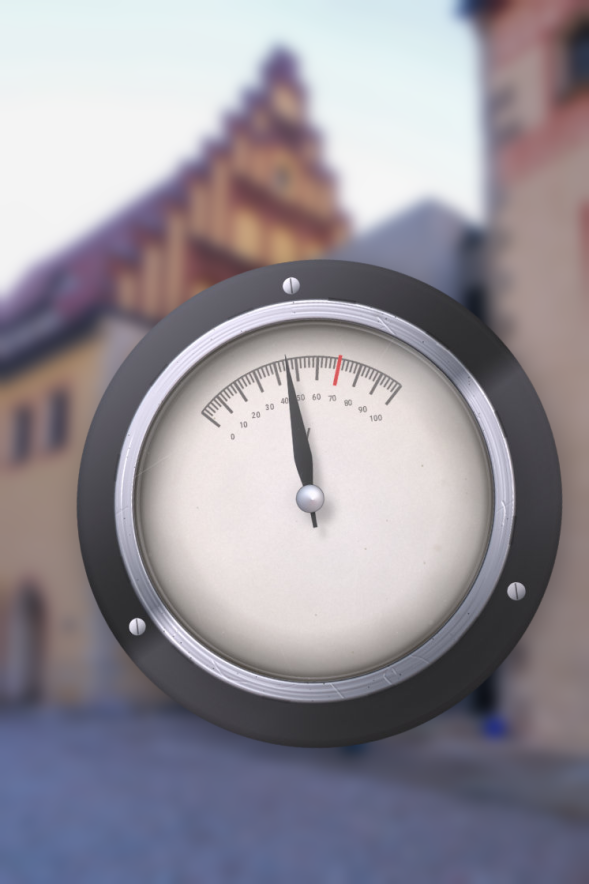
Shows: 46 V
